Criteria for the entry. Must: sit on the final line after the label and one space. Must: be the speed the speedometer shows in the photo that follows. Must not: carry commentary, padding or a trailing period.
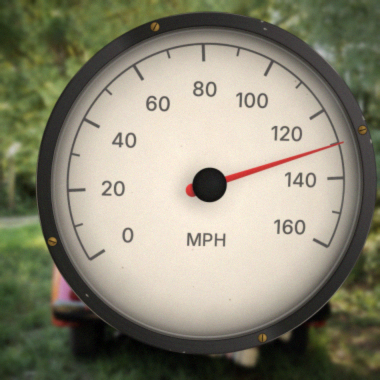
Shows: 130 mph
